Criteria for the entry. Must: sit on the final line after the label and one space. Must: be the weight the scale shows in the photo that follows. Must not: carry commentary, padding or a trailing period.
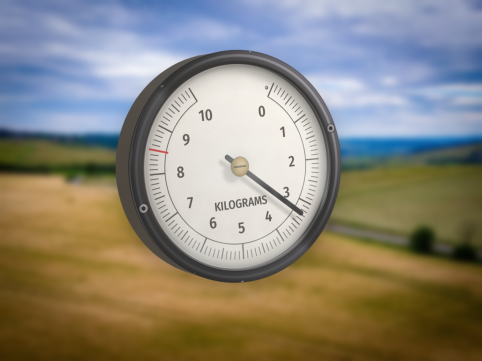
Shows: 3.3 kg
